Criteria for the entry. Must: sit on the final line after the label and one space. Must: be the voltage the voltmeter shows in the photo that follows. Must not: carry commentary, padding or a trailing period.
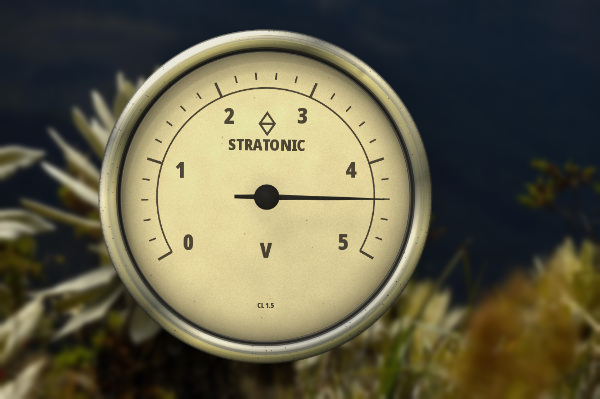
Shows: 4.4 V
